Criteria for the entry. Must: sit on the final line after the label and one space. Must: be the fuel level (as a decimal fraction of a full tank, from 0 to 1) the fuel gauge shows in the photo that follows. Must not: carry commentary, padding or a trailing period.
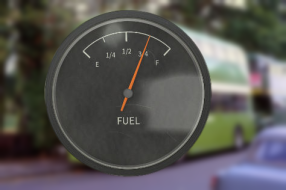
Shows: 0.75
